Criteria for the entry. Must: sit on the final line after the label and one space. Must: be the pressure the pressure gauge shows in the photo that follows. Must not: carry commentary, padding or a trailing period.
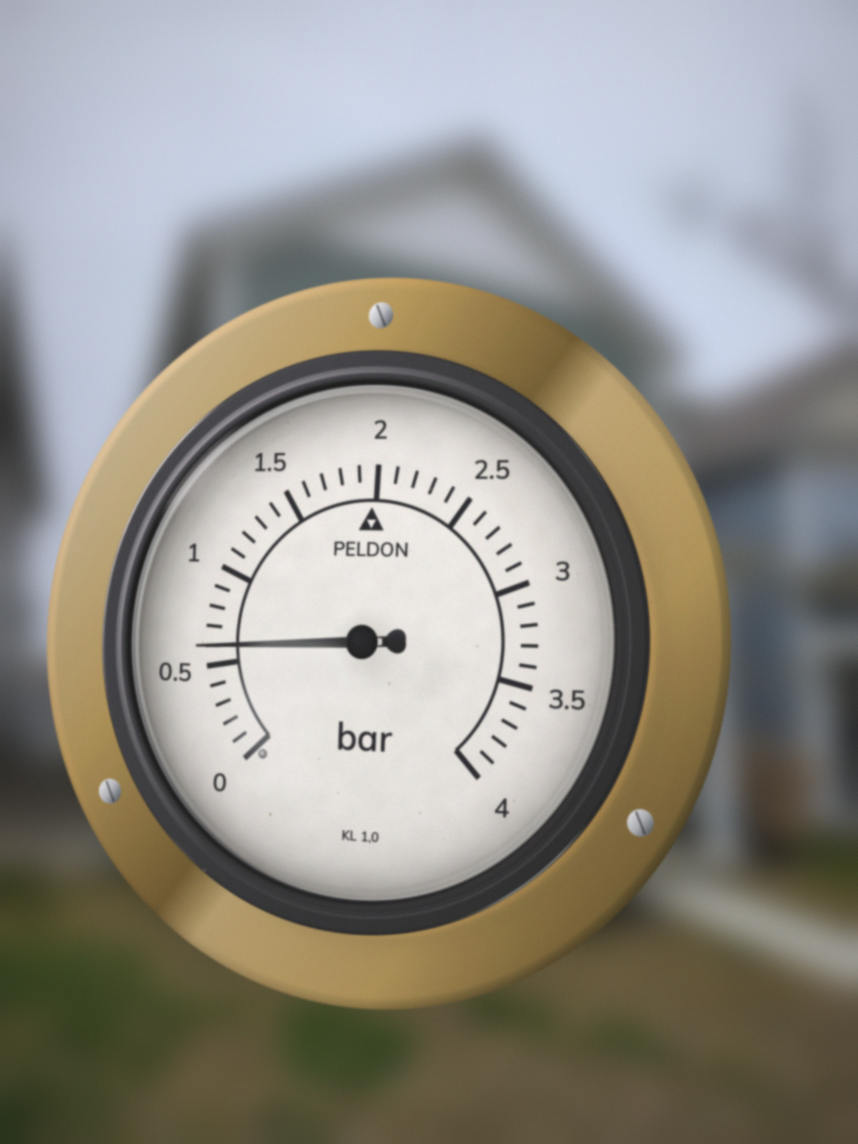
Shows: 0.6 bar
